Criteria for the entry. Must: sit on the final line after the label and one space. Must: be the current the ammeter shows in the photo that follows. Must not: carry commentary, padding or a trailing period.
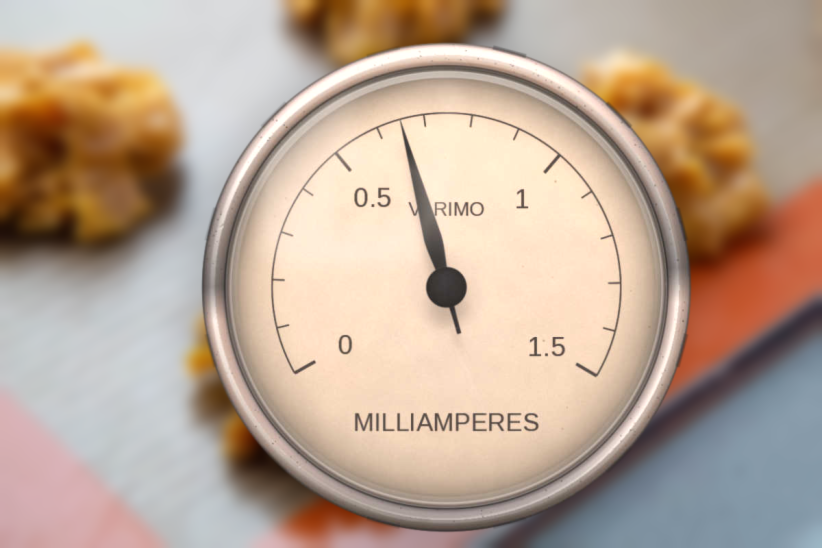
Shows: 0.65 mA
